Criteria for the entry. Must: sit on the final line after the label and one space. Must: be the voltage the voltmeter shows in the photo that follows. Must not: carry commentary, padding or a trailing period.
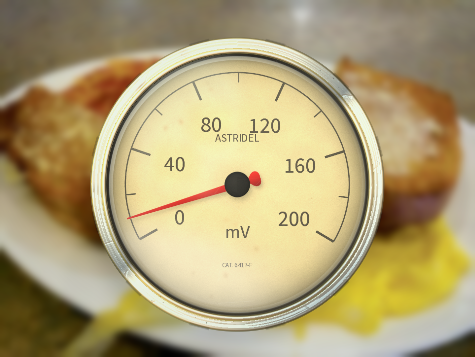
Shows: 10 mV
